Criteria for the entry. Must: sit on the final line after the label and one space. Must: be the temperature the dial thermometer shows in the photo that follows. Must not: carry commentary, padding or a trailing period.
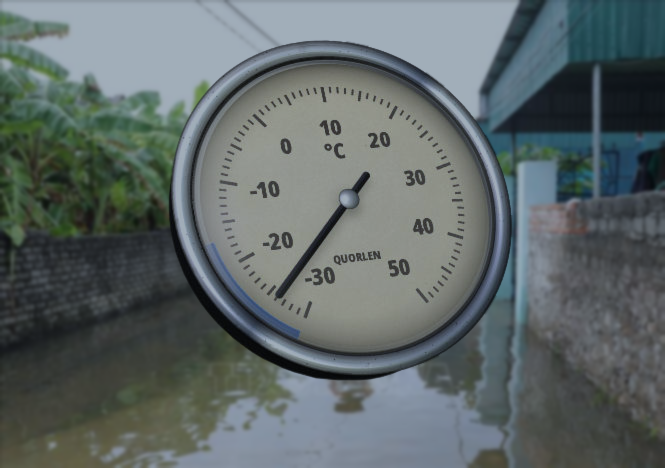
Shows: -26 °C
